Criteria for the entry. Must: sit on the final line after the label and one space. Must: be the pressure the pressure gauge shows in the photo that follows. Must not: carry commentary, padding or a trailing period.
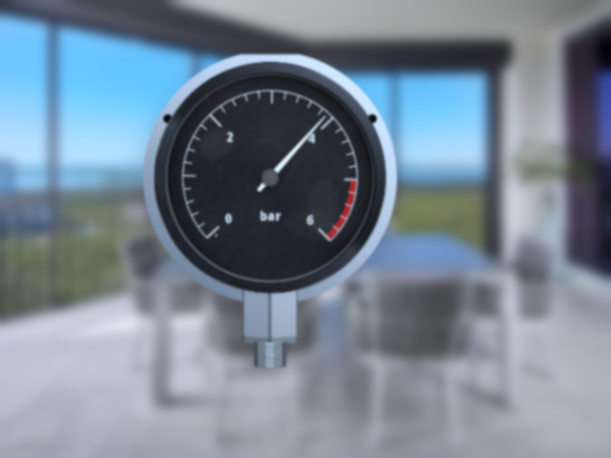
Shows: 3.9 bar
